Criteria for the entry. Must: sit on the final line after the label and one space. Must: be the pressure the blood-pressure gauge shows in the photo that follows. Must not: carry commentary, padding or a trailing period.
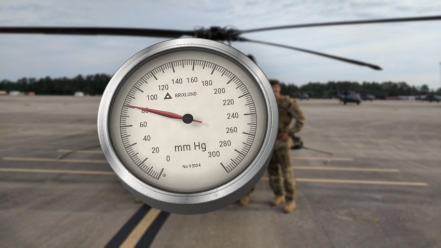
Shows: 80 mmHg
